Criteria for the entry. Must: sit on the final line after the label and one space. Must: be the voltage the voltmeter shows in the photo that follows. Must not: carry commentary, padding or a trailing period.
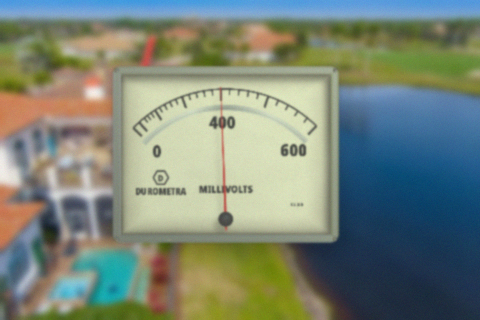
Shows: 400 mV
